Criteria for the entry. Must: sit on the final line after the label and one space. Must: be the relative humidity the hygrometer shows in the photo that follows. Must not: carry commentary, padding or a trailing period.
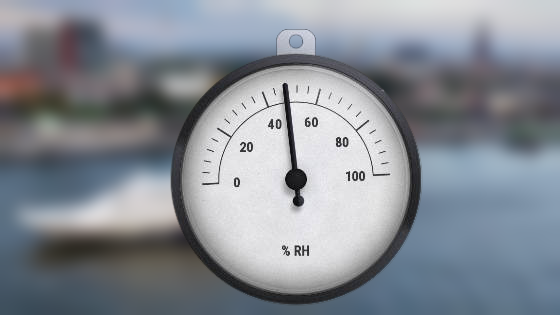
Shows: 48 %
